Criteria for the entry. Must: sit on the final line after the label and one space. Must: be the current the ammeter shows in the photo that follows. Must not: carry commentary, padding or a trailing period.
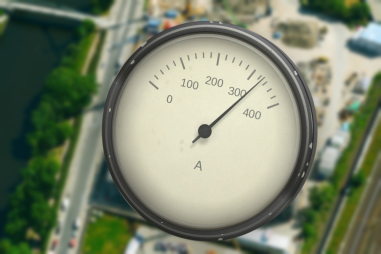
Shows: 330 A
